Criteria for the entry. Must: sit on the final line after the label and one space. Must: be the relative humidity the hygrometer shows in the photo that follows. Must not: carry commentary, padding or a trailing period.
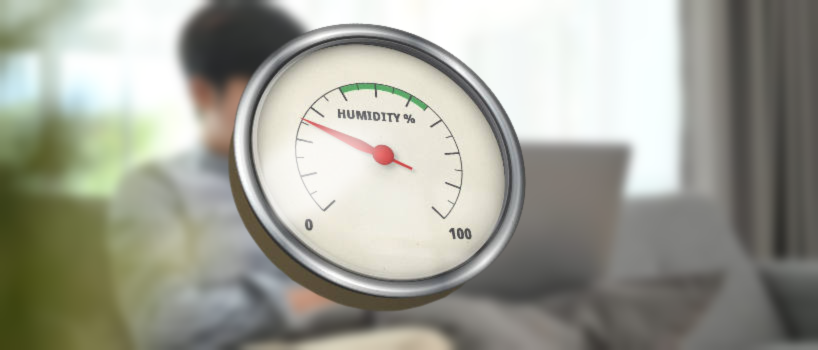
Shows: 25 %
